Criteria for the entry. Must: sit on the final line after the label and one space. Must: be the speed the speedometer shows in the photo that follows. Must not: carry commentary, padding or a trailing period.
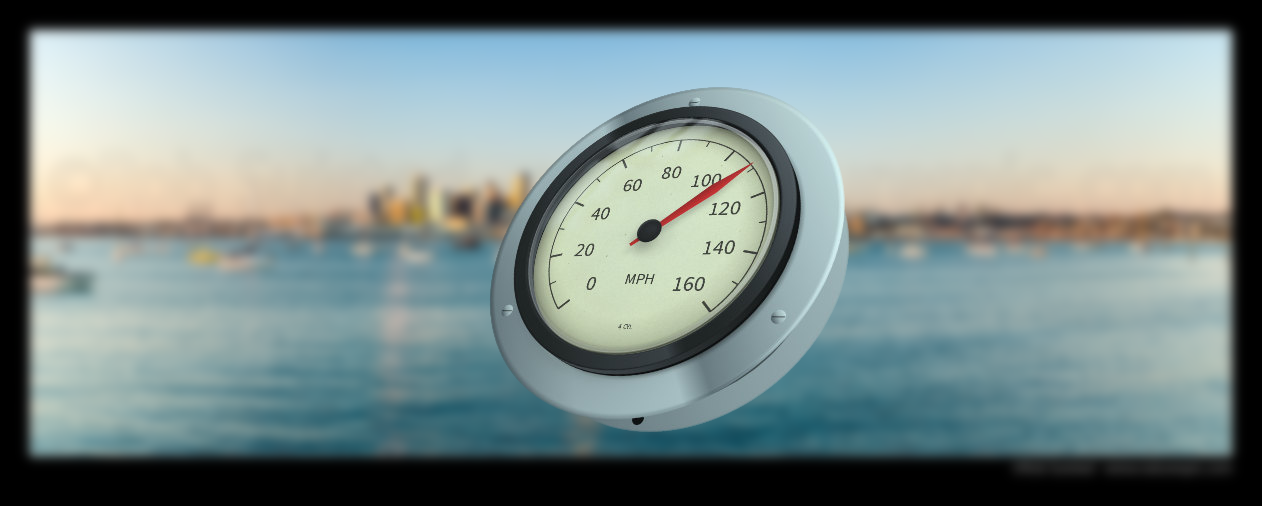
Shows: 110 mph
